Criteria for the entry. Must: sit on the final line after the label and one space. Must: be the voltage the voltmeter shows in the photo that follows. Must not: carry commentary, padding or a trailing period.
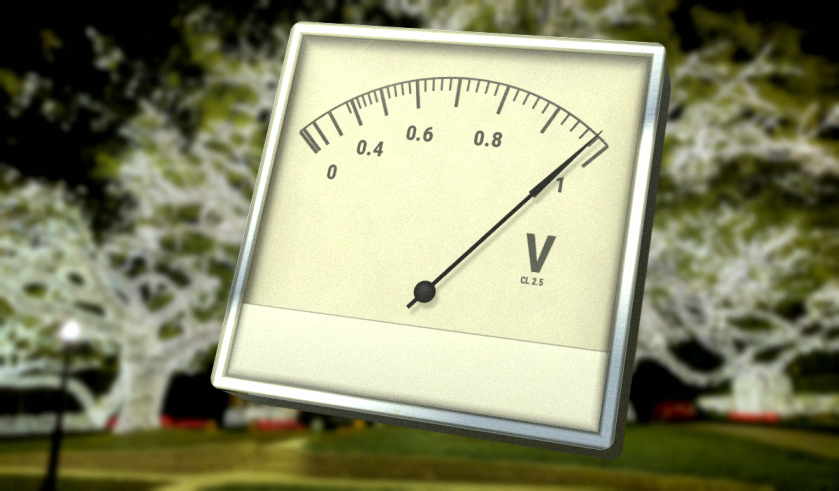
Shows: 0.98 V
